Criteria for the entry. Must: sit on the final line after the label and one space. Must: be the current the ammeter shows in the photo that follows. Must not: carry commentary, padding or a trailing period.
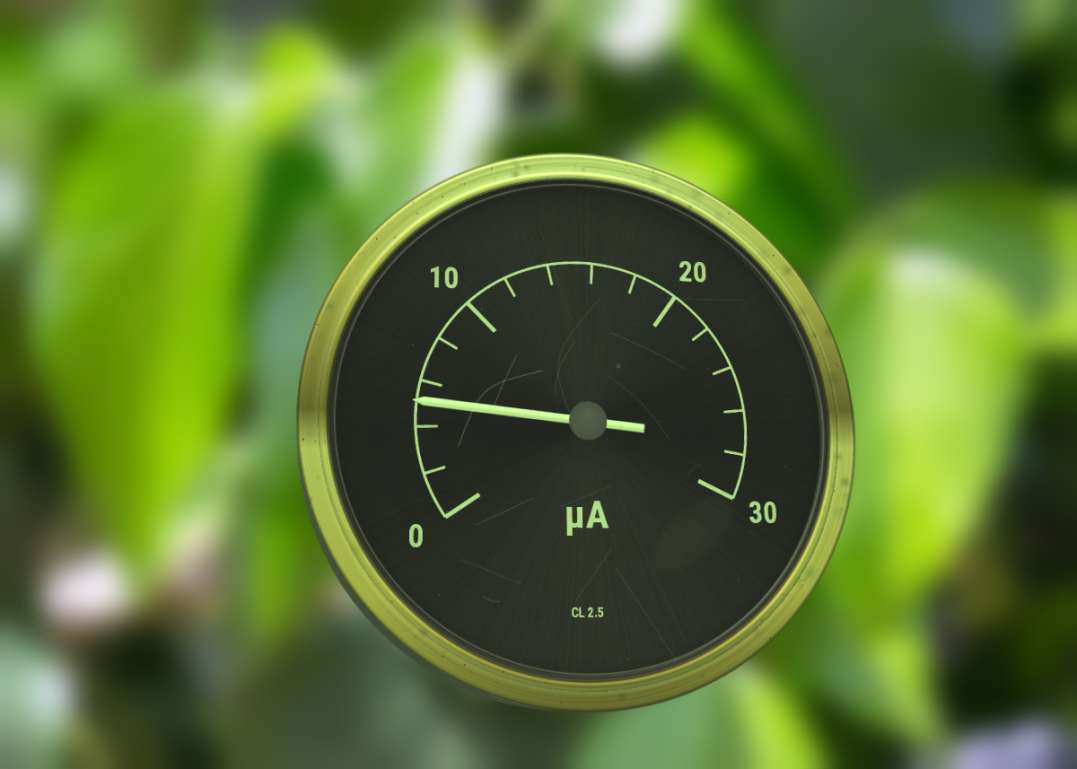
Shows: 5 µA
